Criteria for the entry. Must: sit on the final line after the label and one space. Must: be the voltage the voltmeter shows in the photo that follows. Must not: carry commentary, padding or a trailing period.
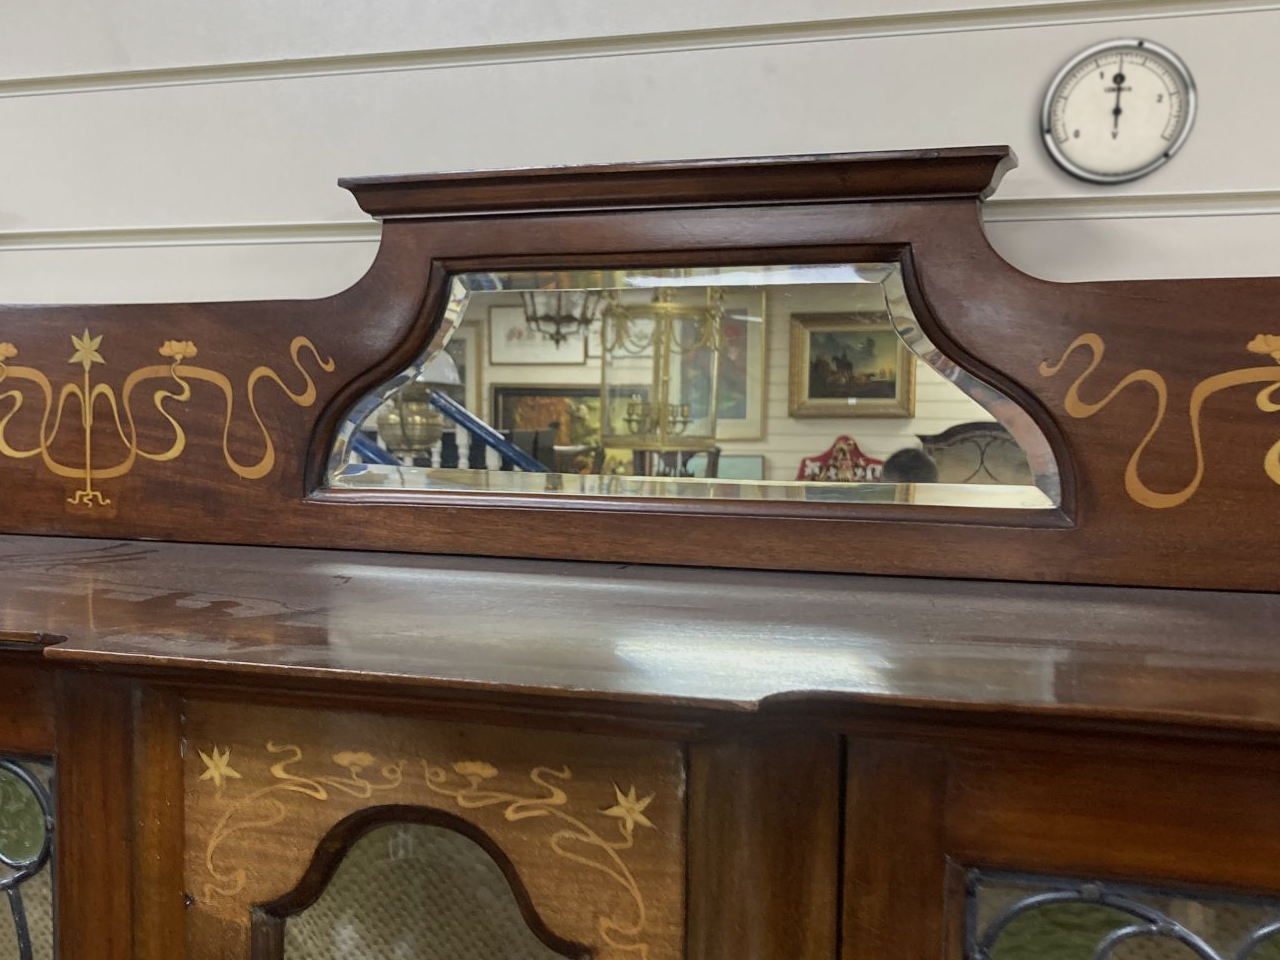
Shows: 1.25 V
